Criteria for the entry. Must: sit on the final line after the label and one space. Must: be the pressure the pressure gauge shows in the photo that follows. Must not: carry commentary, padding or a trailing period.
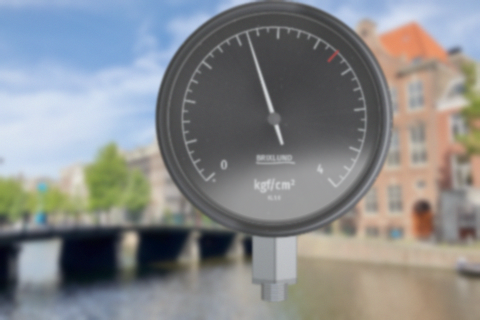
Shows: 1.7 kg/cm²
